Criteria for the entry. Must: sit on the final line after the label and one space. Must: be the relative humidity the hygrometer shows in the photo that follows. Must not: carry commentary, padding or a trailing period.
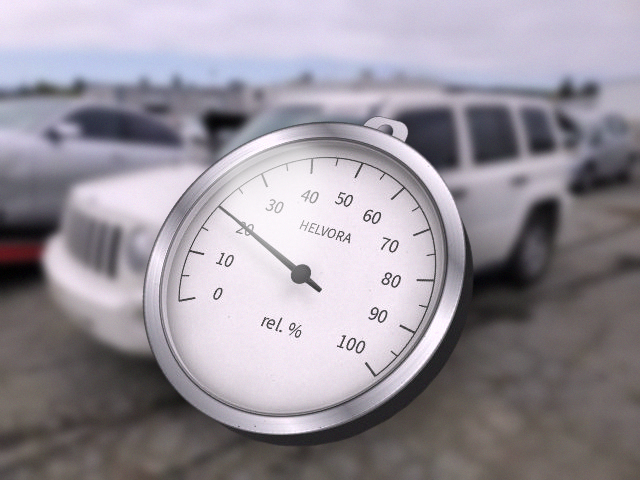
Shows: 20 %
